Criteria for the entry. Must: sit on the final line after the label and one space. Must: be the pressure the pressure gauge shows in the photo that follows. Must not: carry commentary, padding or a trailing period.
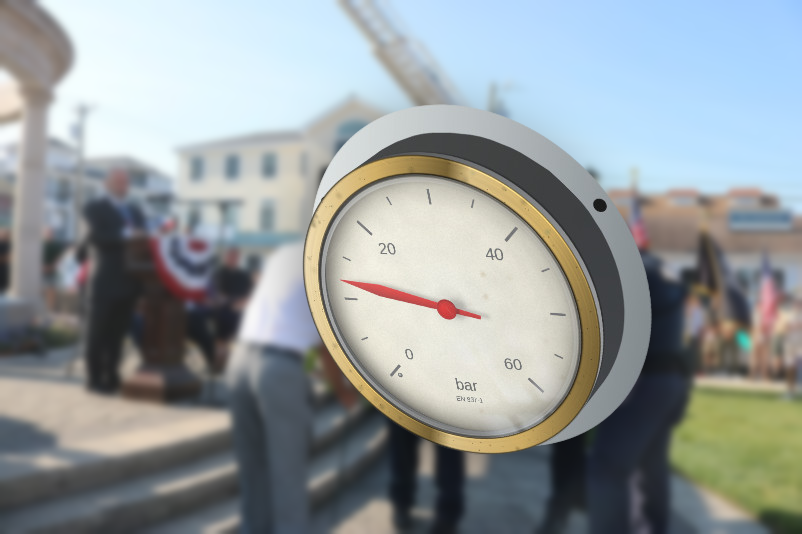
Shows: 12.5 bar
